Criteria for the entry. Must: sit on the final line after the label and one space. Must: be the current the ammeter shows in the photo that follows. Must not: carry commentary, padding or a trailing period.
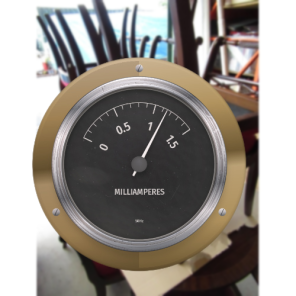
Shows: 1.15 mA
